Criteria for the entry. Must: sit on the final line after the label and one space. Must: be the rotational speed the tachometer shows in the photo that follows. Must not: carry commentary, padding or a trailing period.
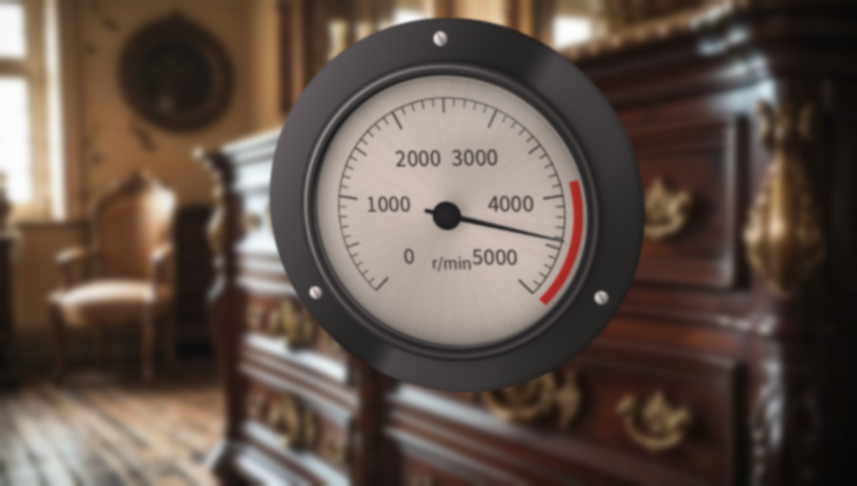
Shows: 4400 rpm
